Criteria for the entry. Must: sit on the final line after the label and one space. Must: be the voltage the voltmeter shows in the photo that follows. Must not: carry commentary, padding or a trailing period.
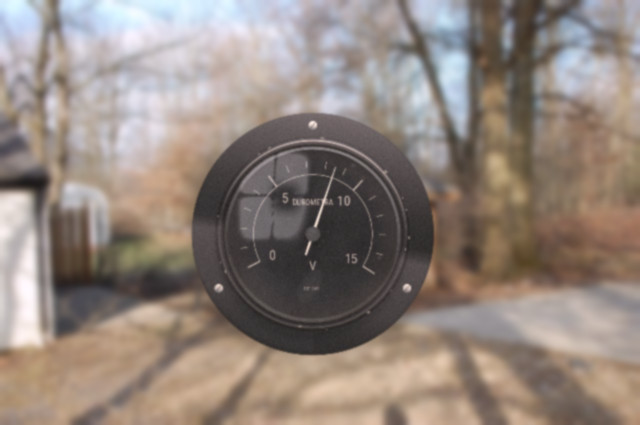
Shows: 8.5 V
